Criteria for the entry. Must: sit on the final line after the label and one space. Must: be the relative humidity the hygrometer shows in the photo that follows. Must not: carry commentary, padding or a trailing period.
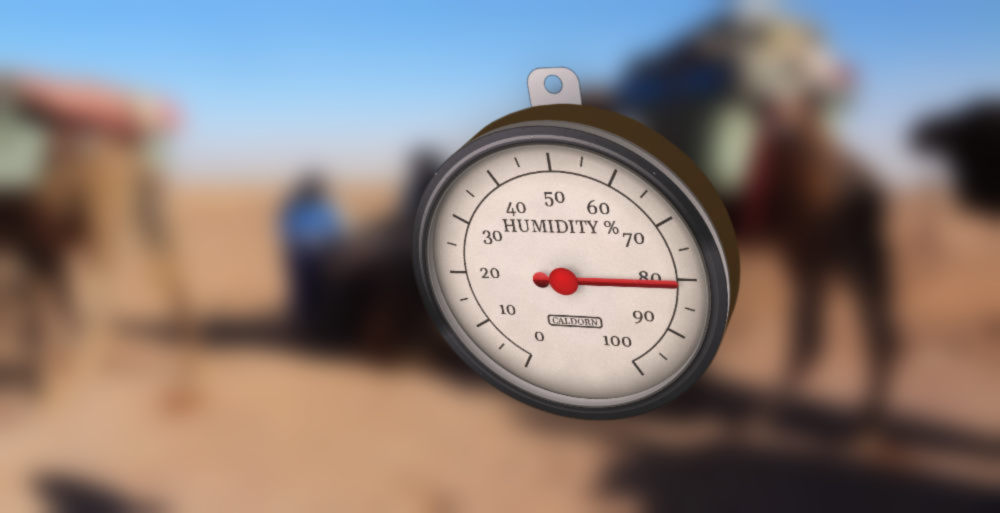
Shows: 80 %
